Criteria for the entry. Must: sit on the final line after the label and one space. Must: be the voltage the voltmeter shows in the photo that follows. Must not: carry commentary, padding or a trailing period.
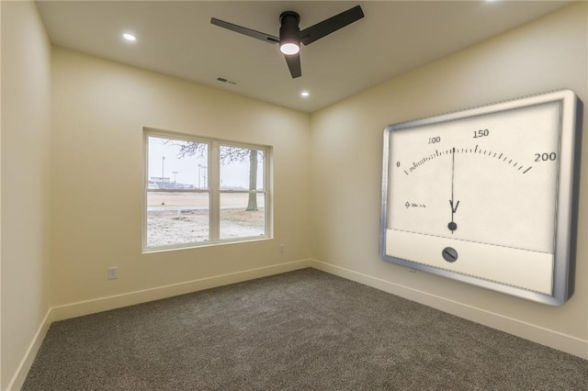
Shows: 125 V
